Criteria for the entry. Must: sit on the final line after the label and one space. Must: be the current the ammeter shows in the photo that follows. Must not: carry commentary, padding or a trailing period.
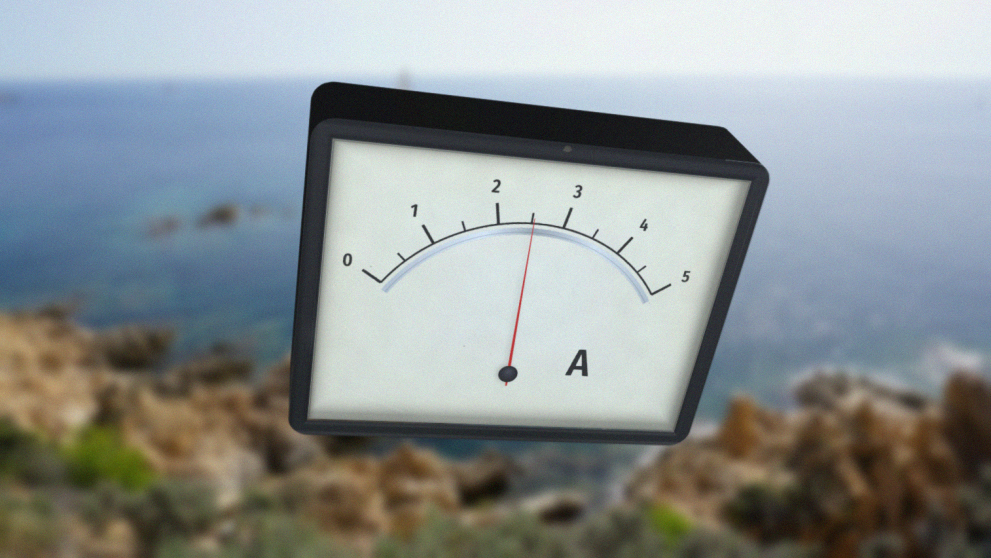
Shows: 2.5 A
